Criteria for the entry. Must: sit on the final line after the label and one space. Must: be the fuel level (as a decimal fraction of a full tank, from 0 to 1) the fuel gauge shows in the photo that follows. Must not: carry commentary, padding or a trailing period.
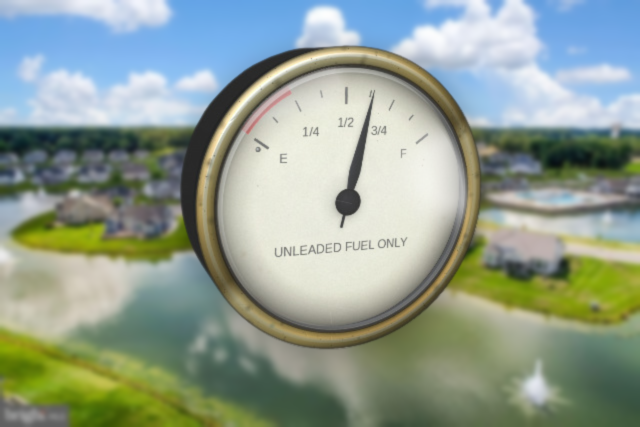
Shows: 0.625
